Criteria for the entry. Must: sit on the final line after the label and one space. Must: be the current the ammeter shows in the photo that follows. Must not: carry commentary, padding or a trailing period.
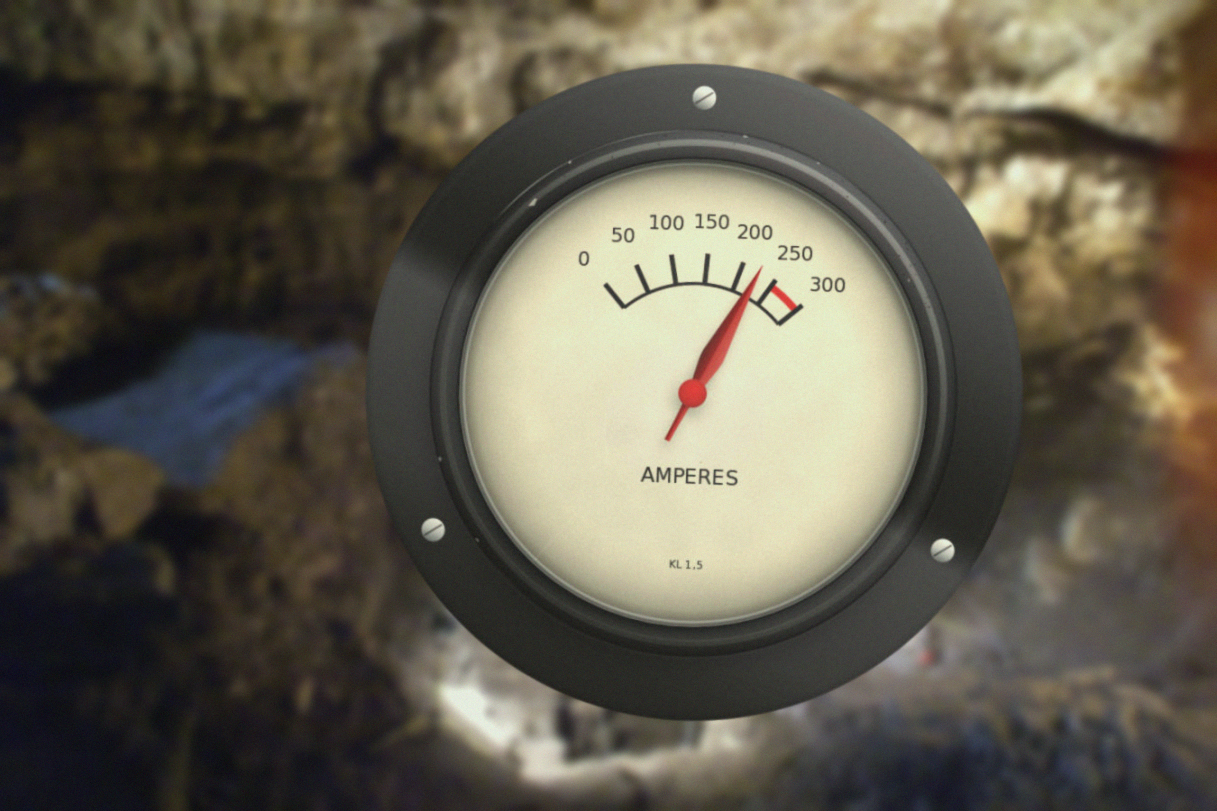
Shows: 225 A
